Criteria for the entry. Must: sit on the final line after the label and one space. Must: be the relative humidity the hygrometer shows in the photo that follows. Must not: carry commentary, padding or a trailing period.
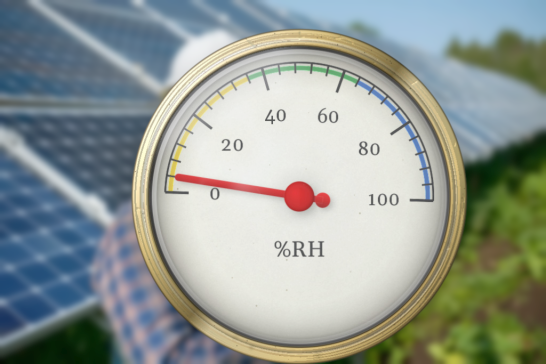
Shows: 4 %
